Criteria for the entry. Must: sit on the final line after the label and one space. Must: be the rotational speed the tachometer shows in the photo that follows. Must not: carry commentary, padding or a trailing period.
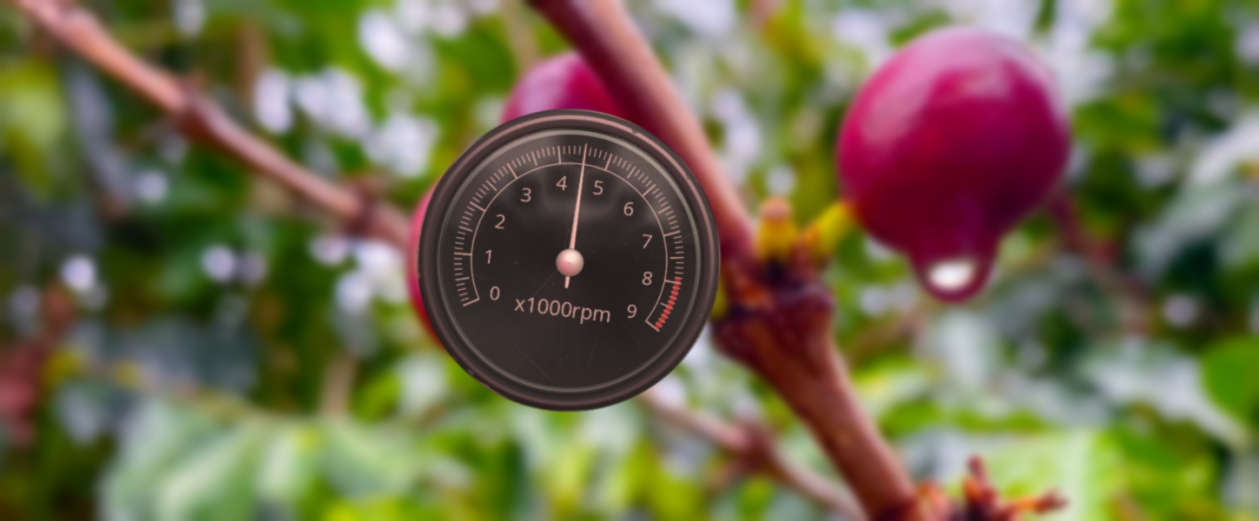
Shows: 4500 rpm
